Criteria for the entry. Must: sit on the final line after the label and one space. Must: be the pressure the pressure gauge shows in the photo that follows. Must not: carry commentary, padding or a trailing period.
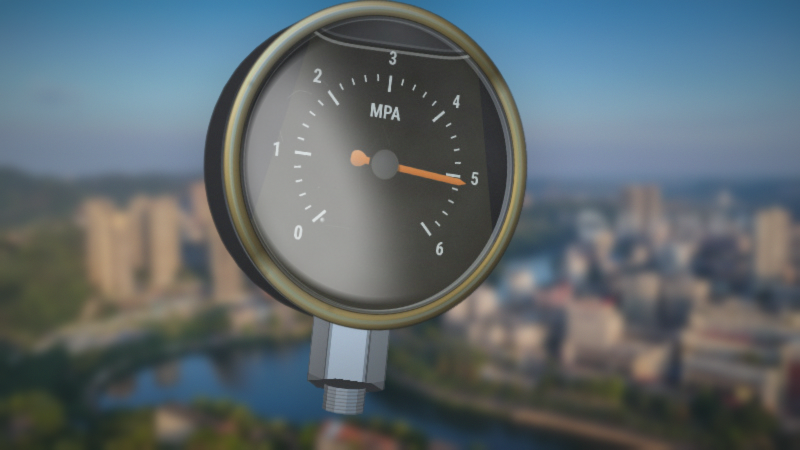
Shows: 5.1 MPa
